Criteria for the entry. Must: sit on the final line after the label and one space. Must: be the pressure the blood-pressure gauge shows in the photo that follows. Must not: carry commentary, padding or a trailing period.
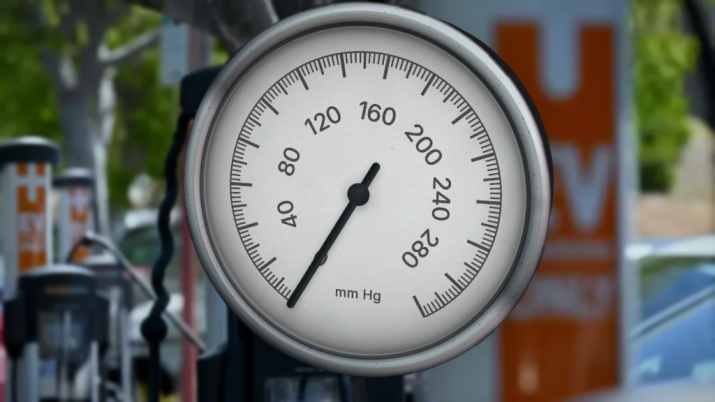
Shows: 0 mmHg
